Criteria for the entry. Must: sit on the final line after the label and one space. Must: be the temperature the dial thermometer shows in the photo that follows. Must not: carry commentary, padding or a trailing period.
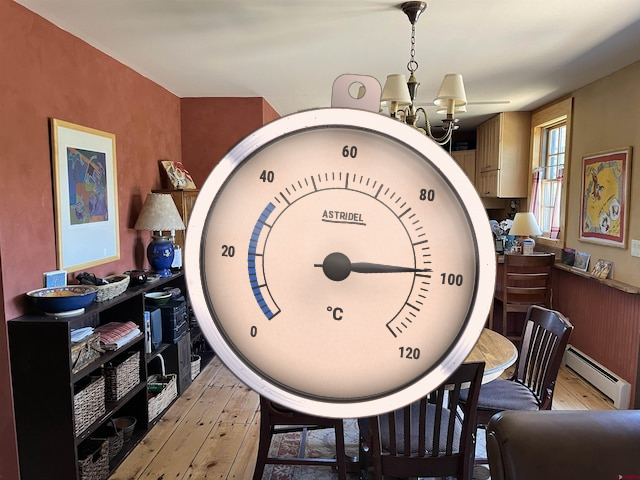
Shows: 98 °C
